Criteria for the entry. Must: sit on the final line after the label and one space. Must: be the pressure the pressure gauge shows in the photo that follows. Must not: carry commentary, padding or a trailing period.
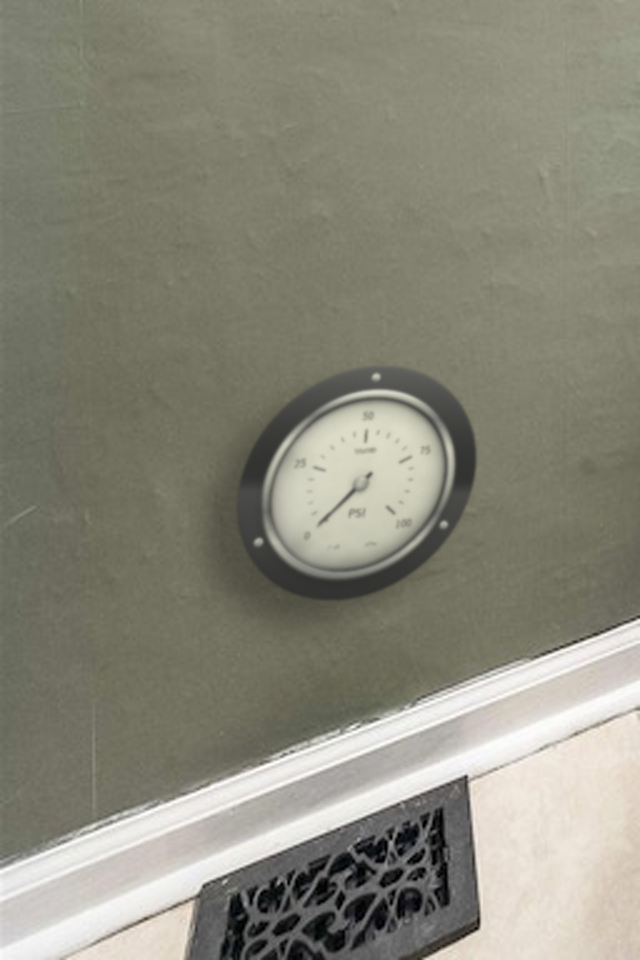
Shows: 0 psi
